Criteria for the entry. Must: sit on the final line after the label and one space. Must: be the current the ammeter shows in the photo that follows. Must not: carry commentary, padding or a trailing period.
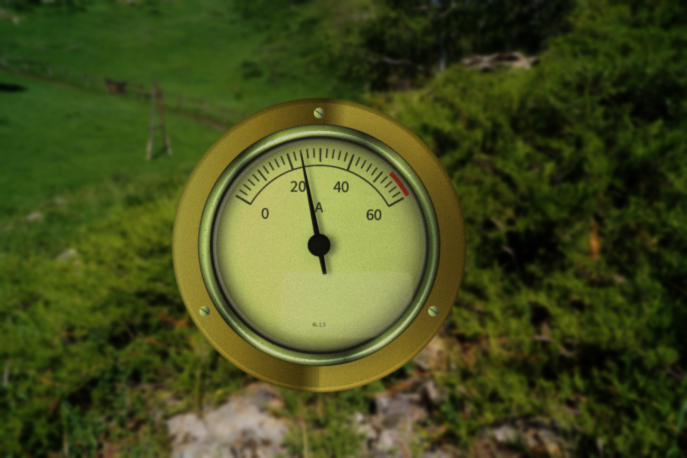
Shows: 24 A
